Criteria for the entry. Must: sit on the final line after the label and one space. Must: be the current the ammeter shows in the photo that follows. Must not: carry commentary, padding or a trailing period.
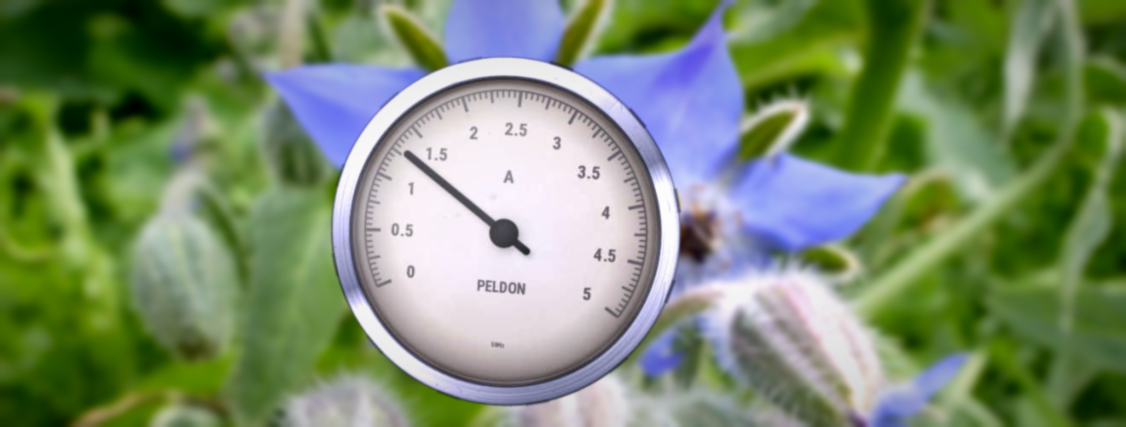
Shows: 1.3 A
